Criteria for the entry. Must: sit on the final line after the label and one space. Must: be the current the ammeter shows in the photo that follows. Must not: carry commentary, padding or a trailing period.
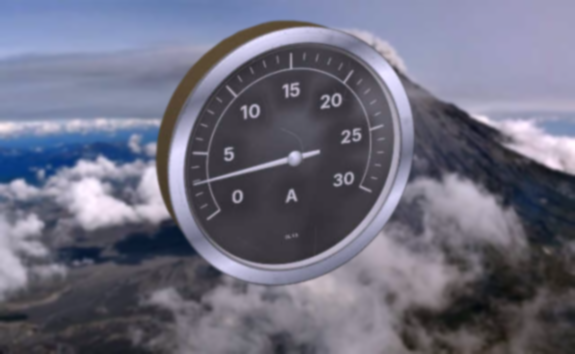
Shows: 3 A
